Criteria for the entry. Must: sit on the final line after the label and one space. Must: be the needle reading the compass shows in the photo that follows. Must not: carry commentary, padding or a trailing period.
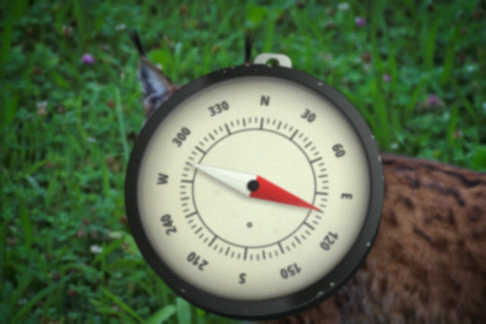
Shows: 105 °
